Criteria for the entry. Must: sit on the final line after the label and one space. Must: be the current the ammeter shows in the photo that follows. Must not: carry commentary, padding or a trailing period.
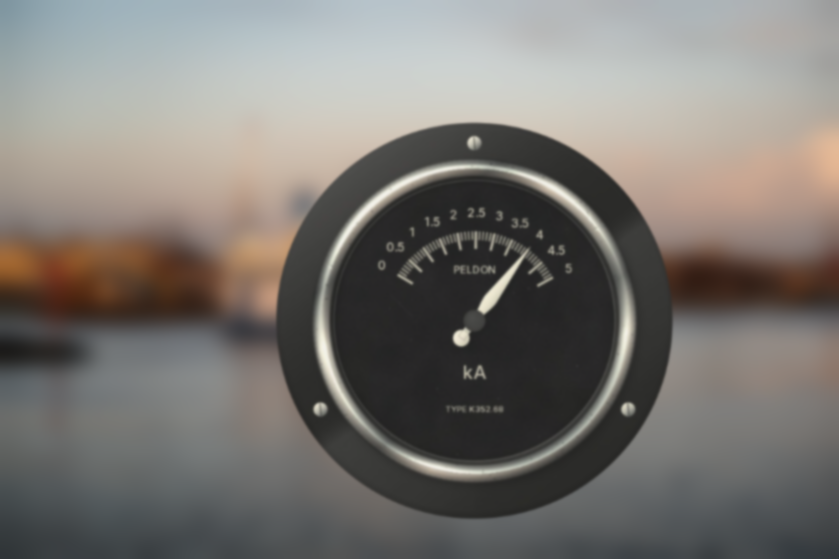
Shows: 4 kA
